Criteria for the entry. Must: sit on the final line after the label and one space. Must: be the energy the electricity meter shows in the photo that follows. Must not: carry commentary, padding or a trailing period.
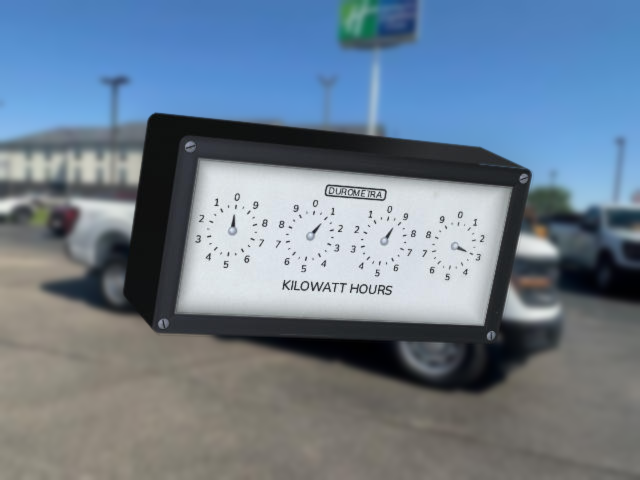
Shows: 93 kWh
